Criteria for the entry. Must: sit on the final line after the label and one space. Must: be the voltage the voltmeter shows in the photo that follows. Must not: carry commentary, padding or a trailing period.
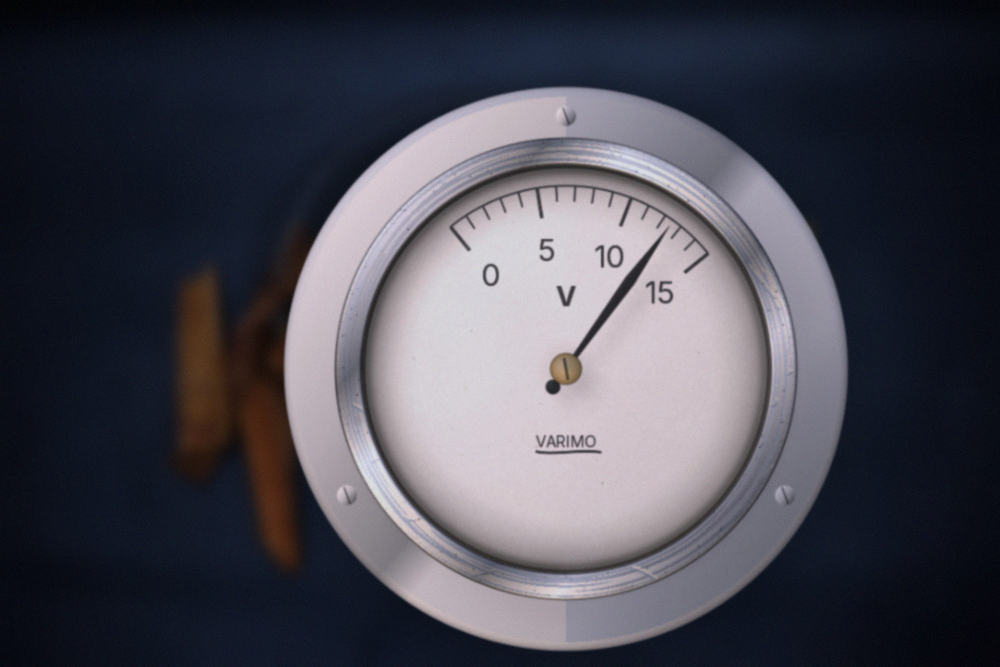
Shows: 12.5 V
